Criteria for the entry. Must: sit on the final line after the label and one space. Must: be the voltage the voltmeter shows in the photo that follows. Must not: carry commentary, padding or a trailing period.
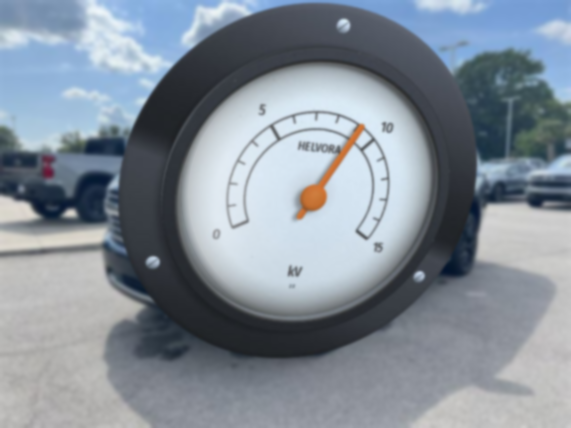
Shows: 9 kV
